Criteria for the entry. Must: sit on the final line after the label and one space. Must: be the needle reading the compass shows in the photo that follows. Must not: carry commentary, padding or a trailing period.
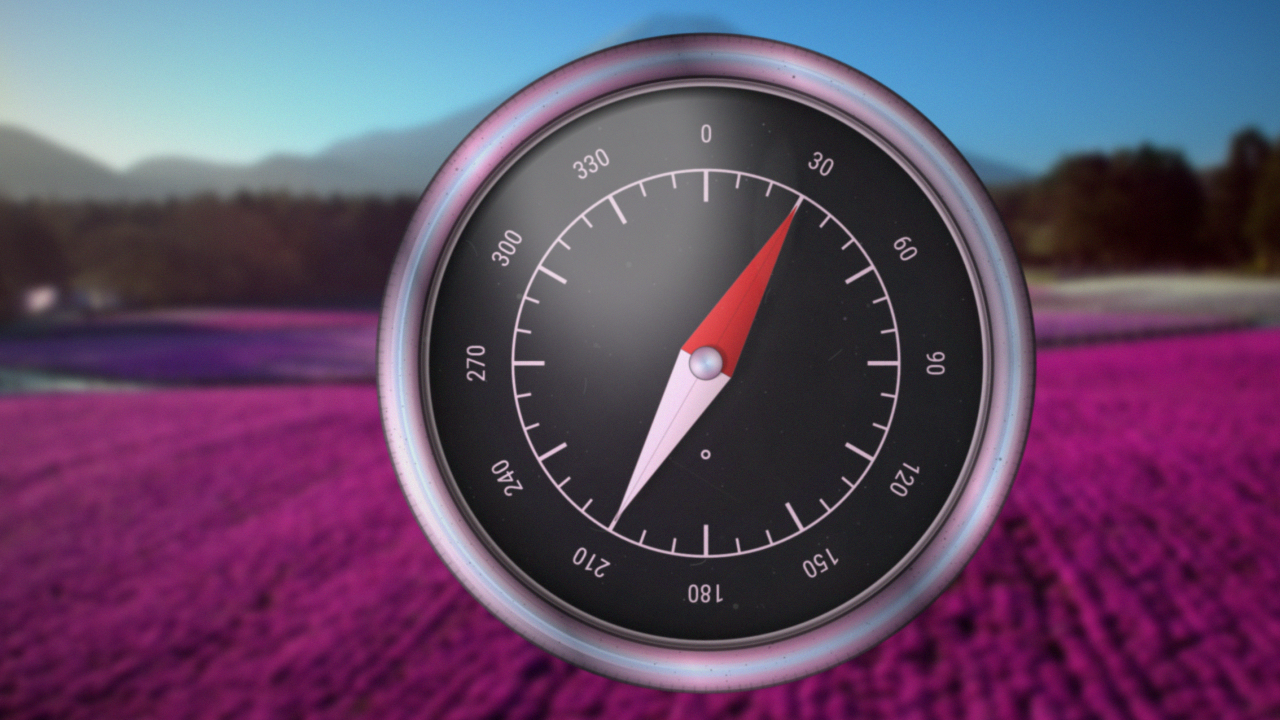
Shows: 30 °
